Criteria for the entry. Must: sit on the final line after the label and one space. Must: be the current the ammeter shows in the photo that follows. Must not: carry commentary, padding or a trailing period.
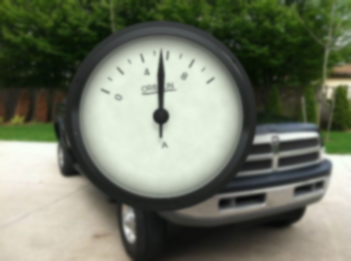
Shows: 5.5 A
